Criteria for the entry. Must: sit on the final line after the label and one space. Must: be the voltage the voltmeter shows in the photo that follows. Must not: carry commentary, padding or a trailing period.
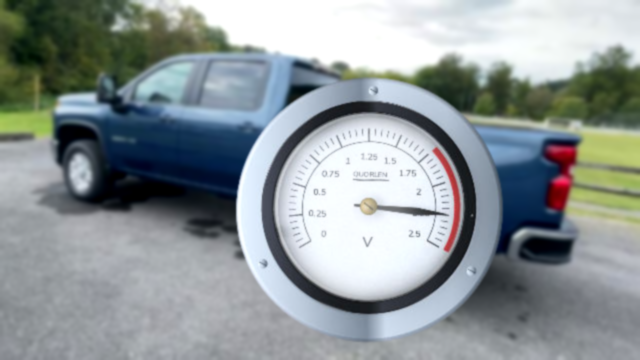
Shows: 2.25 V
